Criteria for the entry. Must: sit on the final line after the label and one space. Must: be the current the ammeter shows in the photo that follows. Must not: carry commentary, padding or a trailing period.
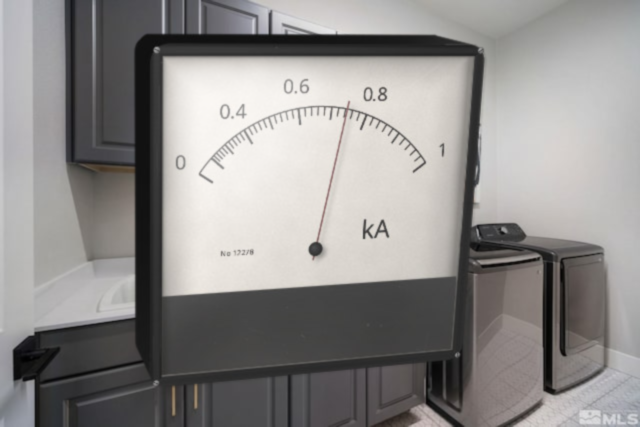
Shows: 0.74 kA
